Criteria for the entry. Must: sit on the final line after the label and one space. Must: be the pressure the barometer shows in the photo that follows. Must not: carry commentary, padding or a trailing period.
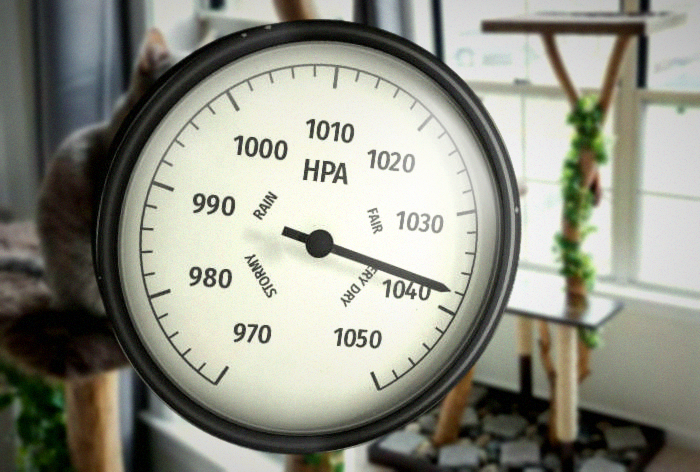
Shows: 1038 hPa
